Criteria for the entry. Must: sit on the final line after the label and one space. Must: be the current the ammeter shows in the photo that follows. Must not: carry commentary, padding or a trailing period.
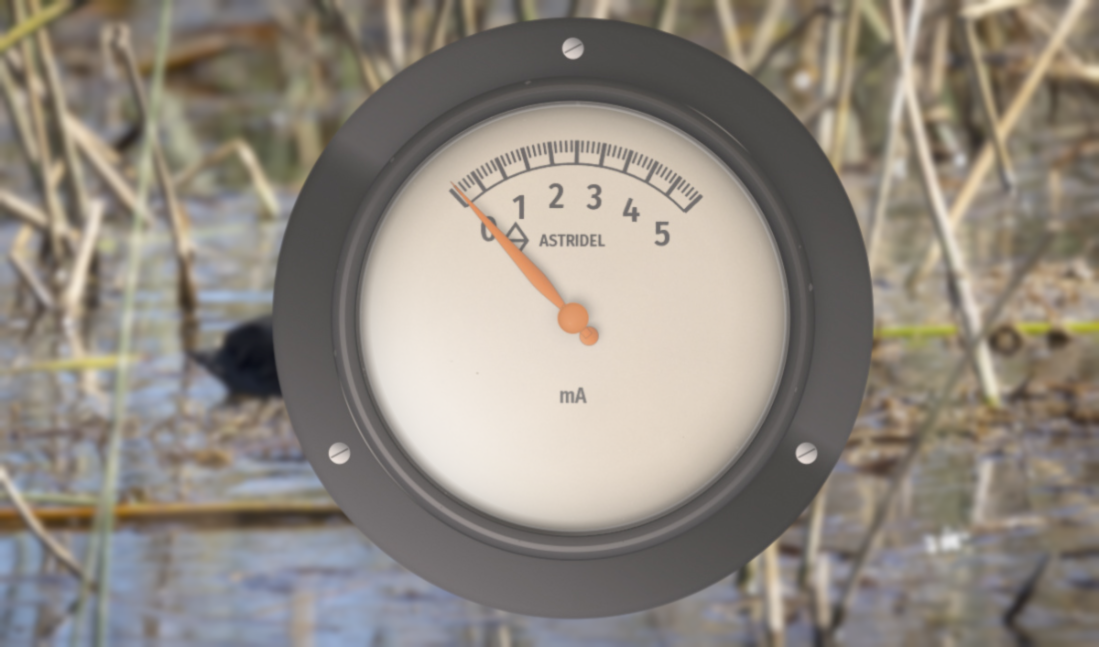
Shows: 0.1 mA
